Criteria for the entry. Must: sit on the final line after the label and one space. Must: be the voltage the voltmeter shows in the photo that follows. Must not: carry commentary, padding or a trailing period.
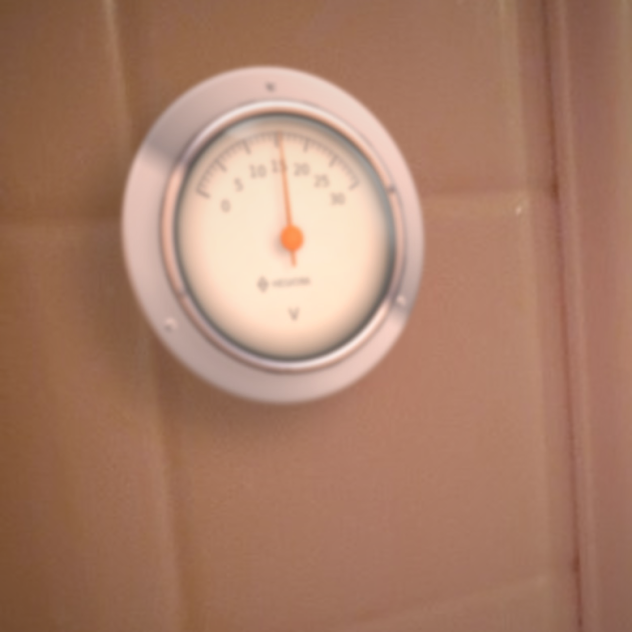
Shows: 15 V
